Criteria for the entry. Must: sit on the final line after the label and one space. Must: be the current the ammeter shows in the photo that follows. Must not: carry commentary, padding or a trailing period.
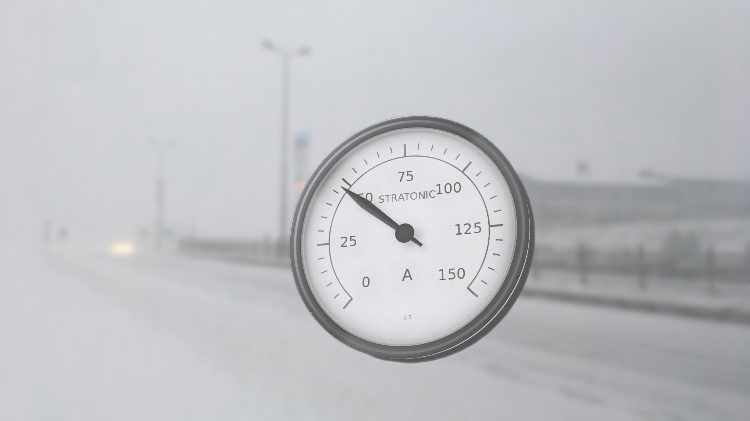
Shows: 47.5 A
